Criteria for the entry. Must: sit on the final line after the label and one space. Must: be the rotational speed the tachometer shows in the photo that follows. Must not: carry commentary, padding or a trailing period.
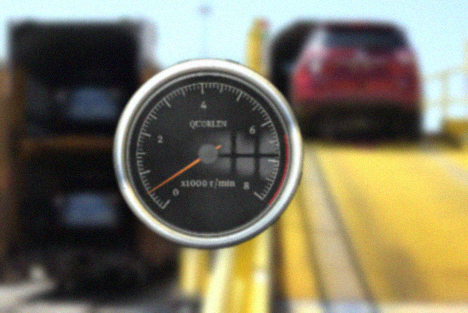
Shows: 500 rpm
